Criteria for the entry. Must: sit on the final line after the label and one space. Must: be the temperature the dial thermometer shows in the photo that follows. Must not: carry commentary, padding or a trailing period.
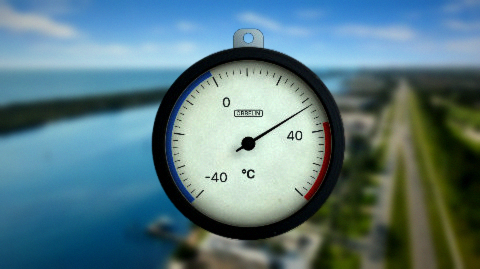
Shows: 32 °C
